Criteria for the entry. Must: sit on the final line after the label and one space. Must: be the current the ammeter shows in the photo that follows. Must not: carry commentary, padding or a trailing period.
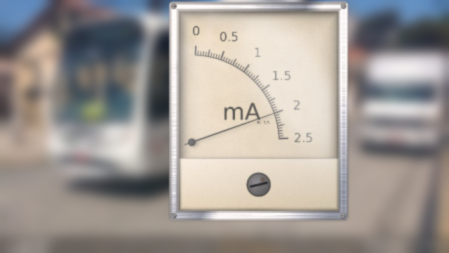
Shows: 2 mA
